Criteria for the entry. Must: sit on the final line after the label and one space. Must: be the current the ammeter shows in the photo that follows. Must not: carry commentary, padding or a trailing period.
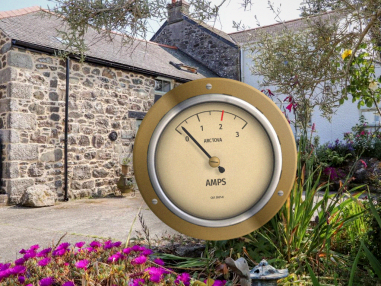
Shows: 0.25 A
